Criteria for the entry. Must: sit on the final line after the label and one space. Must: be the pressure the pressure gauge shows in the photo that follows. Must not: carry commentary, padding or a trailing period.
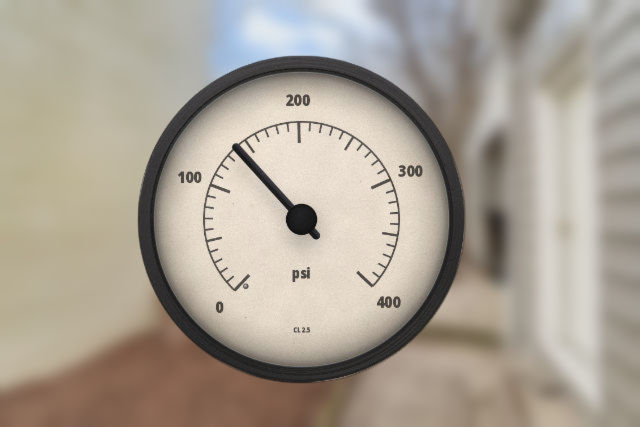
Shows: 140 psi
